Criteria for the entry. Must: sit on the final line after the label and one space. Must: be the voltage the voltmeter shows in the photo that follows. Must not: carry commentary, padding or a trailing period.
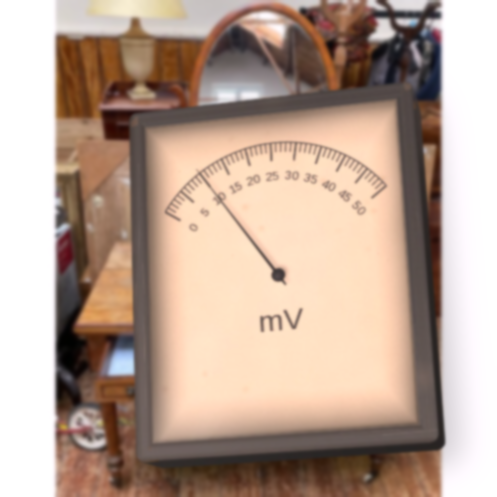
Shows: 10 mV
